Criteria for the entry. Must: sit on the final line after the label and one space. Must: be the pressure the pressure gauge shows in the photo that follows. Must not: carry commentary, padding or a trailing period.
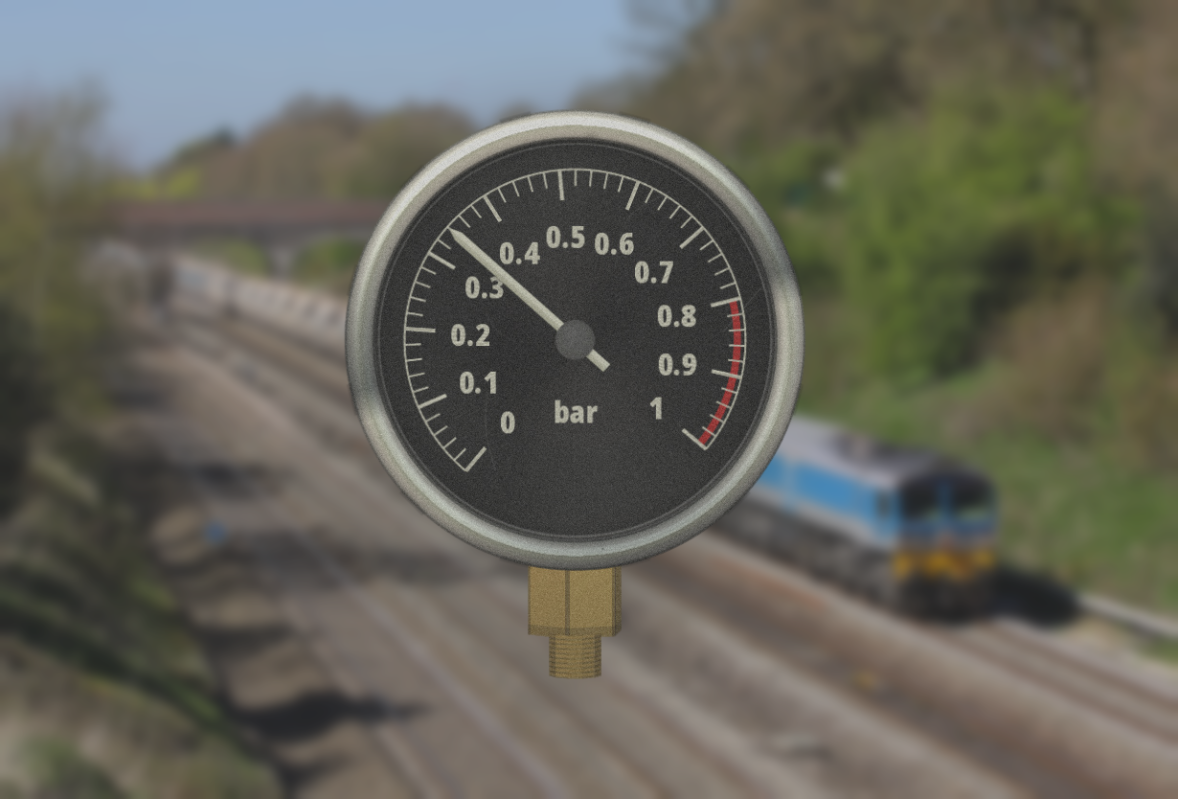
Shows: 0.34 bar
